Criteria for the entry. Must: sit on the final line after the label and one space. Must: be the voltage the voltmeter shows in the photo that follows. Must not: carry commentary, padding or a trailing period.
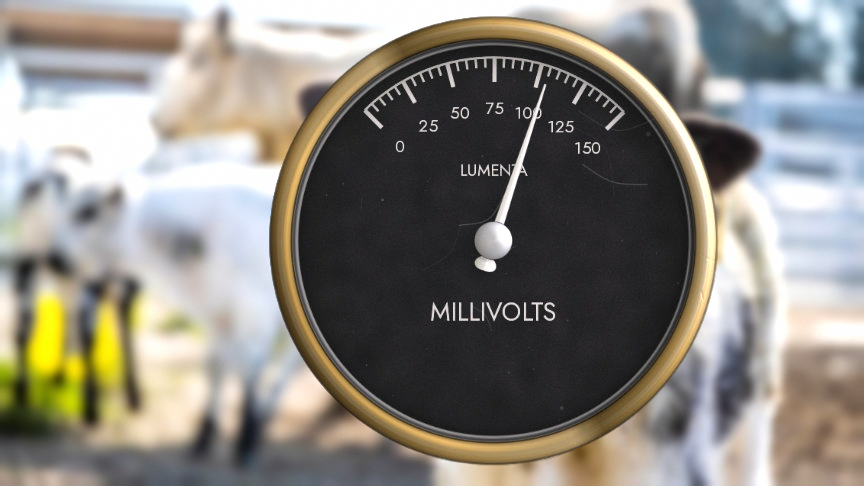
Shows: 105 mV
